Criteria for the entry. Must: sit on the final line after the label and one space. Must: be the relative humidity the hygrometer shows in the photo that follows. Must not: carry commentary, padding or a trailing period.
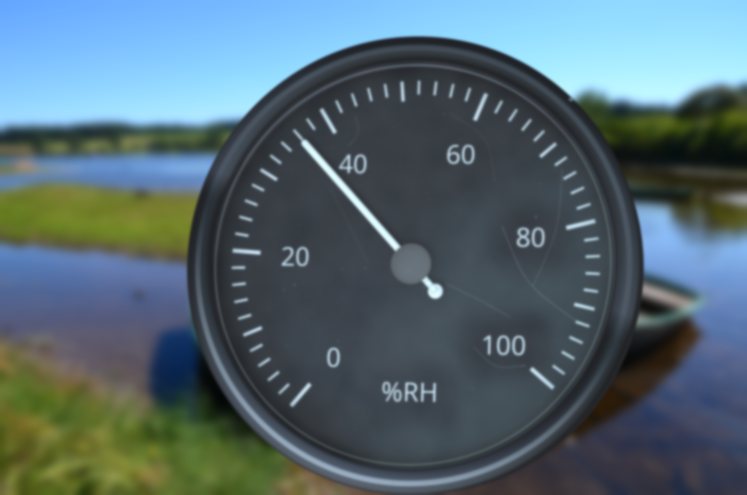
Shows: 36 %
